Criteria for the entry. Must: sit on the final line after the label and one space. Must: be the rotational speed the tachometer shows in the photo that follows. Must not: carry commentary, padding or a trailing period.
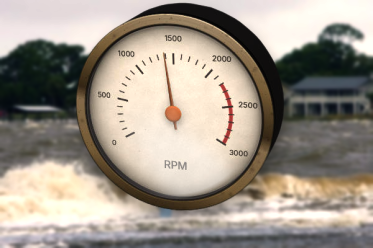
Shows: 1400 rpm
